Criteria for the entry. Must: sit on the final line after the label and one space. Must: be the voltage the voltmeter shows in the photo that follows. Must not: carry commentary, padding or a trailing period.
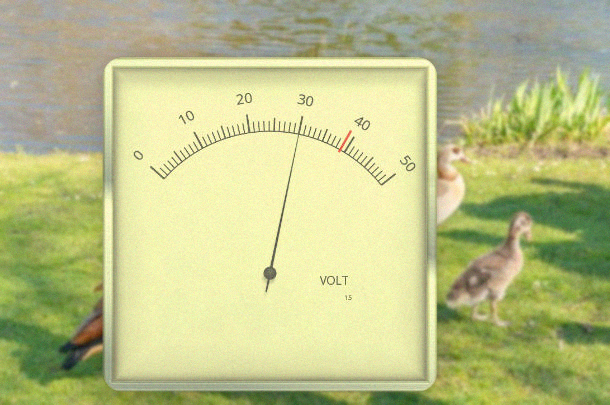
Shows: 30 V
